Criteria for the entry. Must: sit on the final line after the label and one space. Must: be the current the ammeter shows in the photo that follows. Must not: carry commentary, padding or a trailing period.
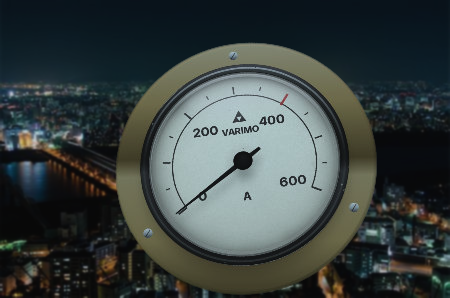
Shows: 0 A
